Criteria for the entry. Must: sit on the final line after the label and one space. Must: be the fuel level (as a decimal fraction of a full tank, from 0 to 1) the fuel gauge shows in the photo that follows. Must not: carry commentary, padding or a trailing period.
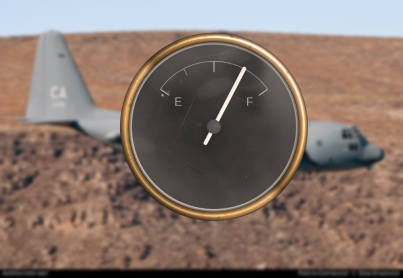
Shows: 0.75
